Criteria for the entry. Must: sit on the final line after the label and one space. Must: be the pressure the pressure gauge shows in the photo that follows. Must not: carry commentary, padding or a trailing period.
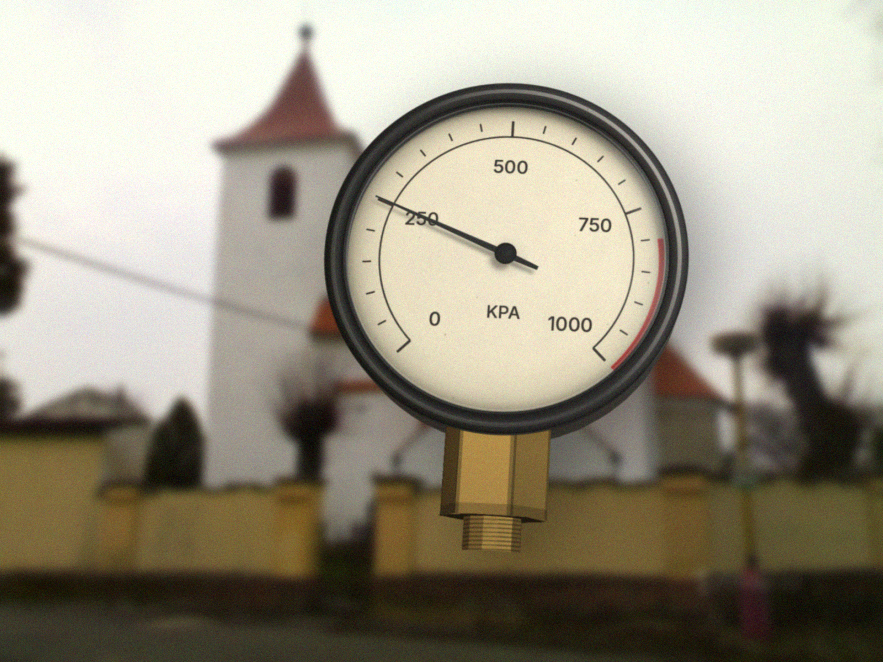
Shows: 250 kPa
